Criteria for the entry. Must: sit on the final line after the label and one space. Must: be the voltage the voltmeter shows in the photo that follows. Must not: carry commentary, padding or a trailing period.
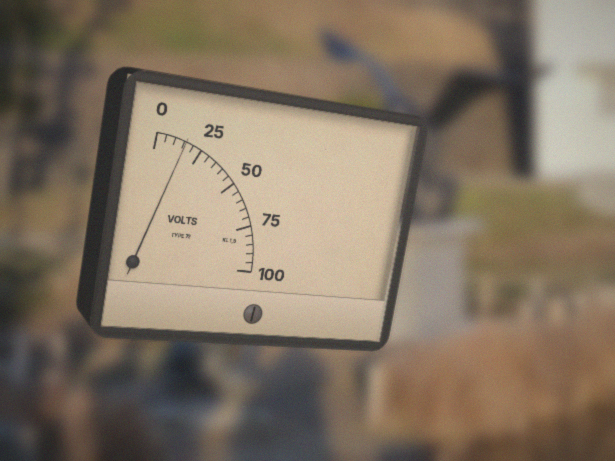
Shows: 15 V
